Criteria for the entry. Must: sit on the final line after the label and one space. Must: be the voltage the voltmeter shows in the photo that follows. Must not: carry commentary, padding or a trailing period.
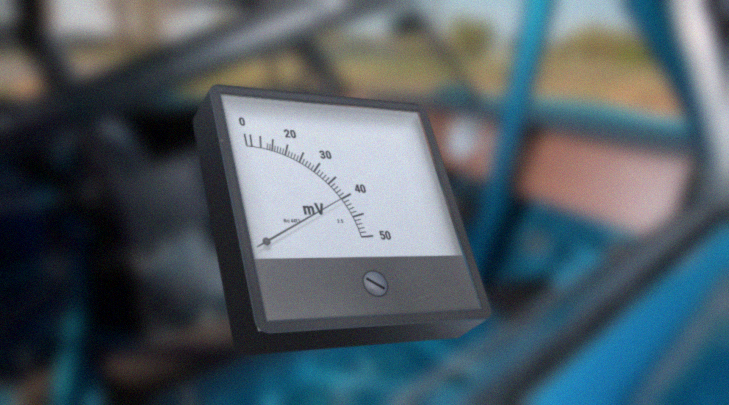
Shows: 40 mV
